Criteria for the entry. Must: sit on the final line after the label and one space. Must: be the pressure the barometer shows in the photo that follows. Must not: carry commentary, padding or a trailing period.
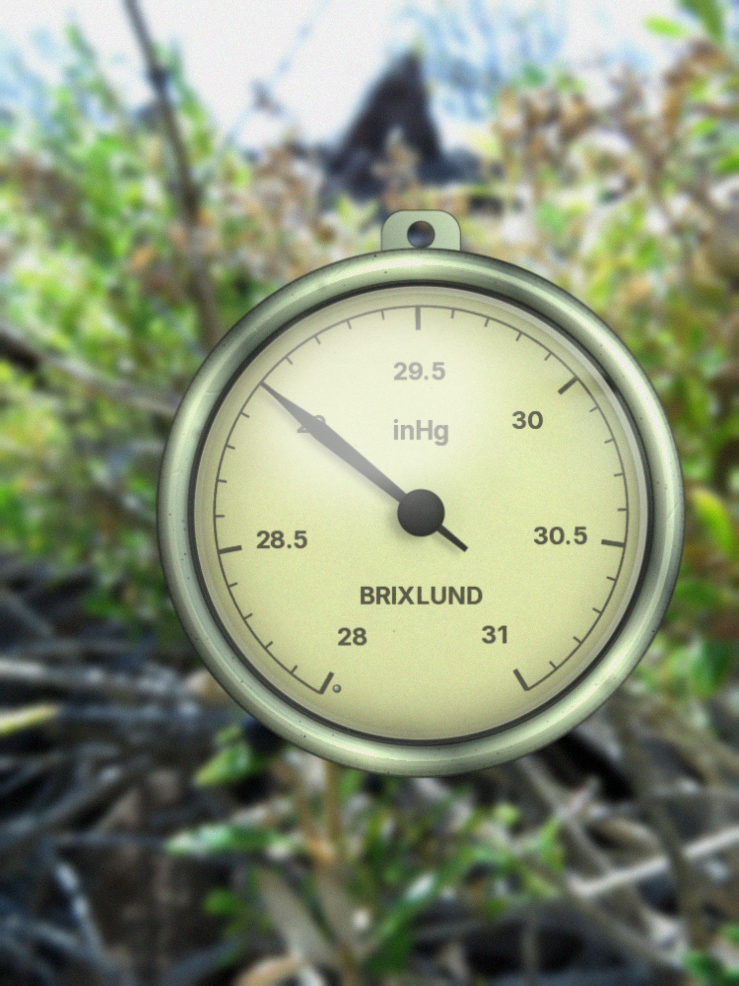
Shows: 29 inHg
